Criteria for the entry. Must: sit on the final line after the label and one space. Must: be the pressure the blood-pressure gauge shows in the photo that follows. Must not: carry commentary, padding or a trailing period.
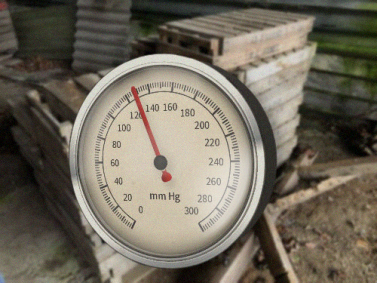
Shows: 130 mmHg
